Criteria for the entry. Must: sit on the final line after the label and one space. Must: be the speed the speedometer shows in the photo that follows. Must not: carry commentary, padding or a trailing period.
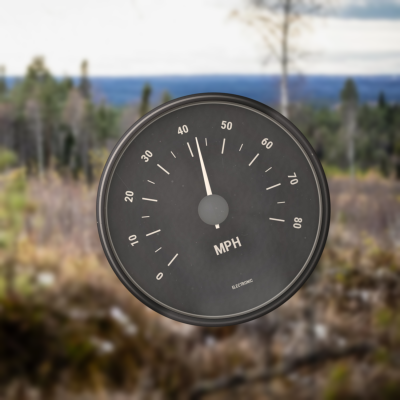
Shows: 42.5 mph
